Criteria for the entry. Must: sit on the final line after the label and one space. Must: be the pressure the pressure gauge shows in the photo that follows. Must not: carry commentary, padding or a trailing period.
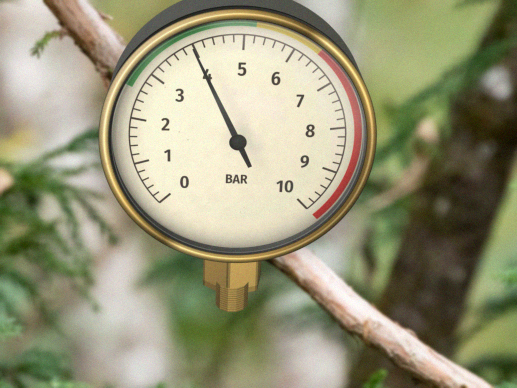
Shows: 4 bar
